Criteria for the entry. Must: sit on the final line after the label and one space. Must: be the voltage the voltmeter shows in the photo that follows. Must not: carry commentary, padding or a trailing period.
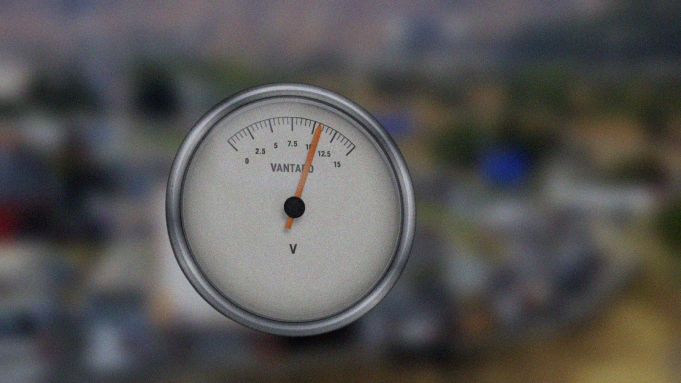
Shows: 10.5 V
